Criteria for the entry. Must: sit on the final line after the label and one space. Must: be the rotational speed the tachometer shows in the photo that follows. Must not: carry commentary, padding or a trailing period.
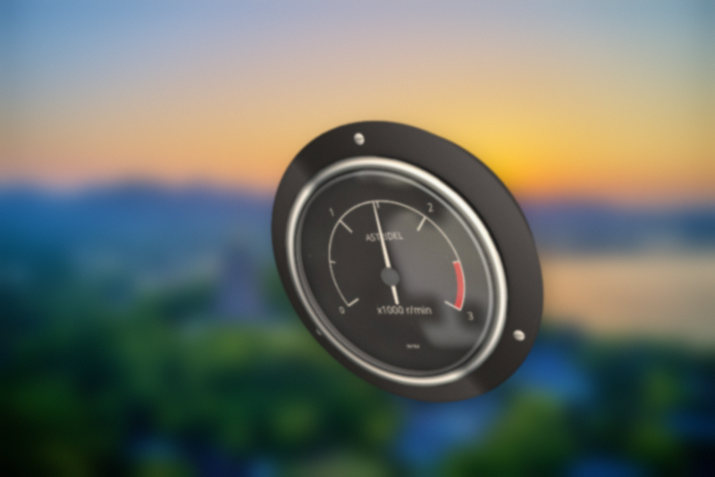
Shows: 1500 rpm
